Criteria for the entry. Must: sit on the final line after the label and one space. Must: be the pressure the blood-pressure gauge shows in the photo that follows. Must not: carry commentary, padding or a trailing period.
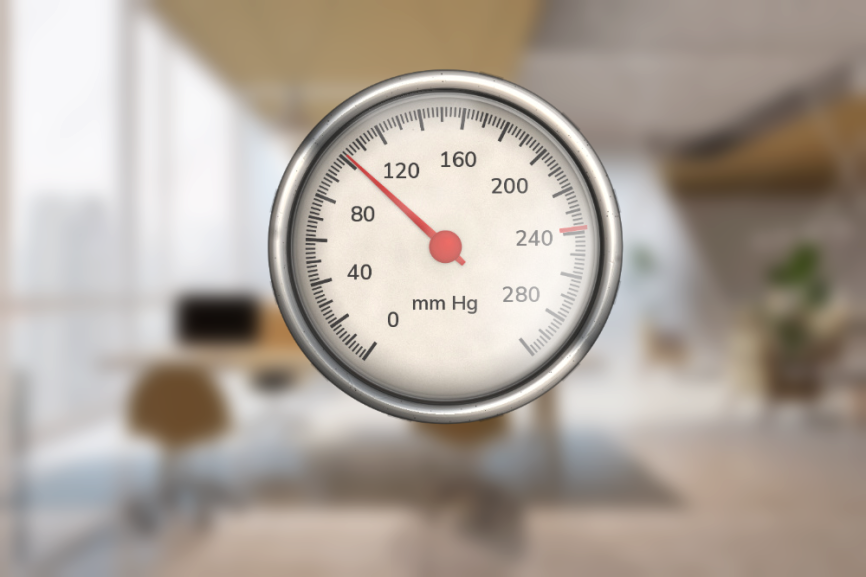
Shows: 102 mmHg
